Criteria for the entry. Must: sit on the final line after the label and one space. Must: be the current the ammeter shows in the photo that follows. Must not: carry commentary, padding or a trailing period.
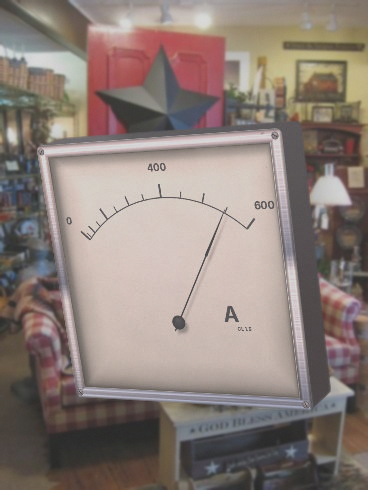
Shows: 550 A
